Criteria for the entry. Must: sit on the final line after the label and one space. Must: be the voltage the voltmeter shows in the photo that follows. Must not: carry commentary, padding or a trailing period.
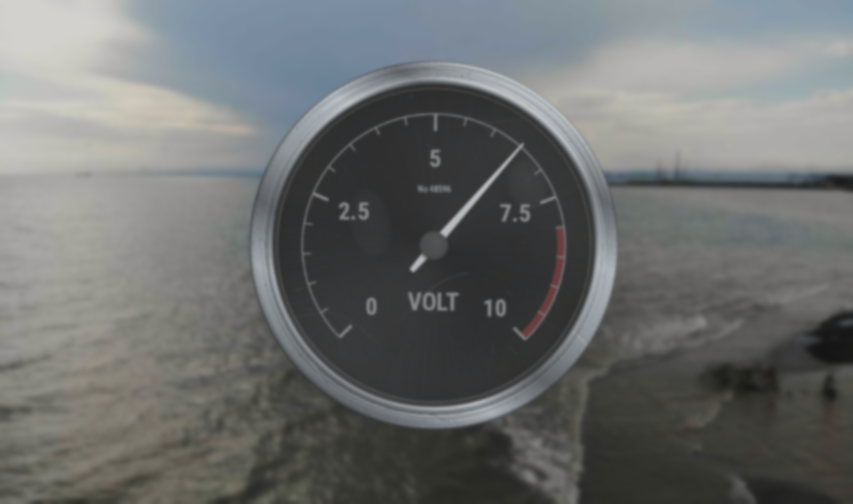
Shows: 6.5 V
